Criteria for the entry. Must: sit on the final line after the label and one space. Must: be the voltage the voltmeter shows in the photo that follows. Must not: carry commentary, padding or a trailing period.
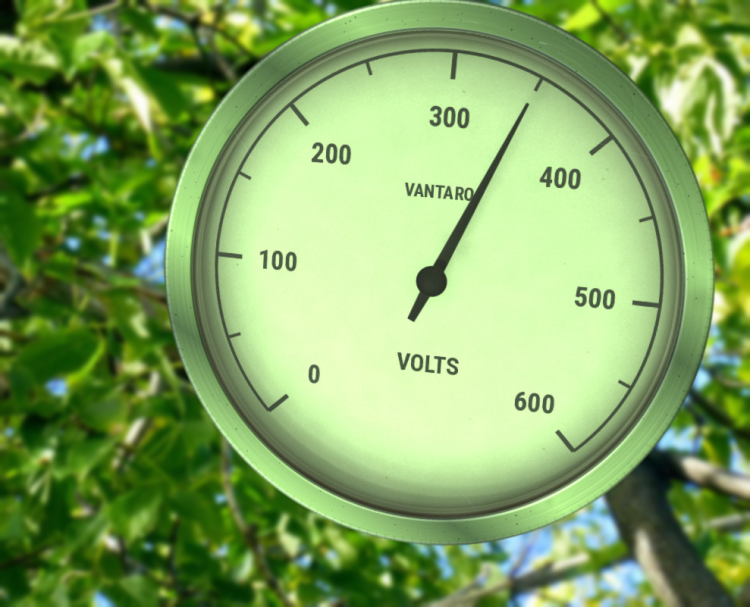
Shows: 350 V
